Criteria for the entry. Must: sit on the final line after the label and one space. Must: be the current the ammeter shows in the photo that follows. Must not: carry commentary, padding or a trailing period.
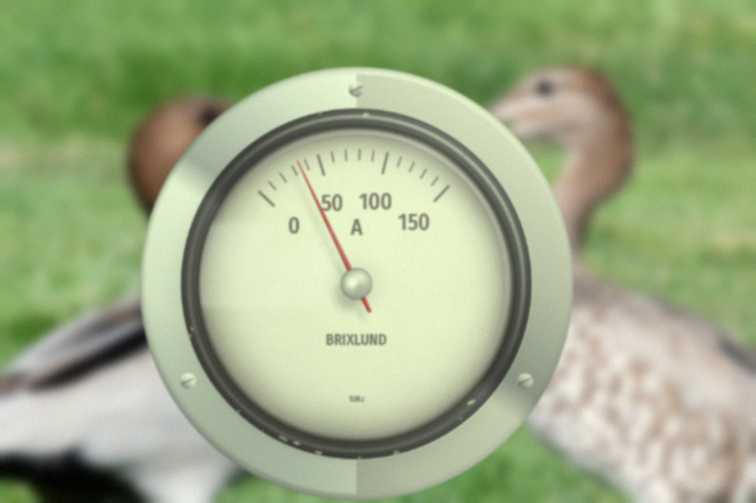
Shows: 35 A
